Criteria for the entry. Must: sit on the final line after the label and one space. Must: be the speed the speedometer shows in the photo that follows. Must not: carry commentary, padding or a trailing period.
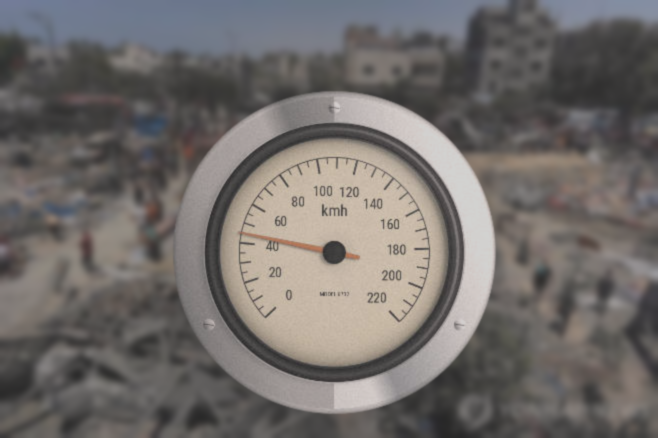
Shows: 45 km/h
